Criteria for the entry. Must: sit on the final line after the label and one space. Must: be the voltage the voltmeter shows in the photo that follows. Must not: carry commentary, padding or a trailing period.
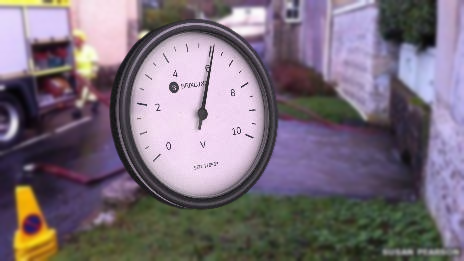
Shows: 6 V
